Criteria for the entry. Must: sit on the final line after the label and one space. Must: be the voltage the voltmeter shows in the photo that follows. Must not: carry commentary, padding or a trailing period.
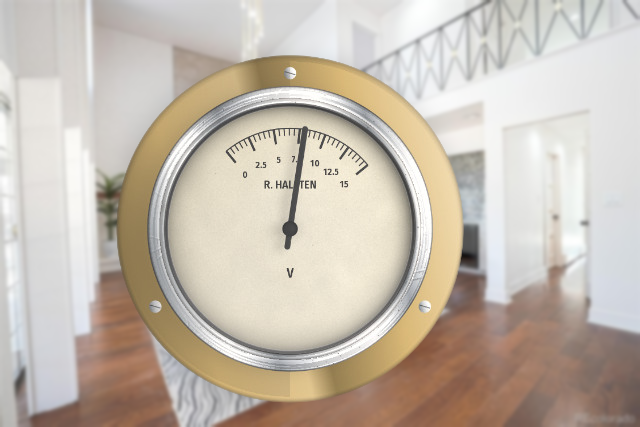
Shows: 8 V
